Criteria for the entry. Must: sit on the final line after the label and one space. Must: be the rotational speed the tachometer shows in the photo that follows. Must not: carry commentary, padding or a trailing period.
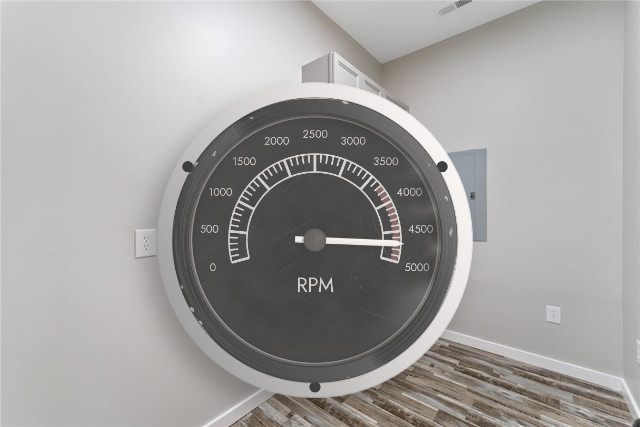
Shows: 4700 rpm
